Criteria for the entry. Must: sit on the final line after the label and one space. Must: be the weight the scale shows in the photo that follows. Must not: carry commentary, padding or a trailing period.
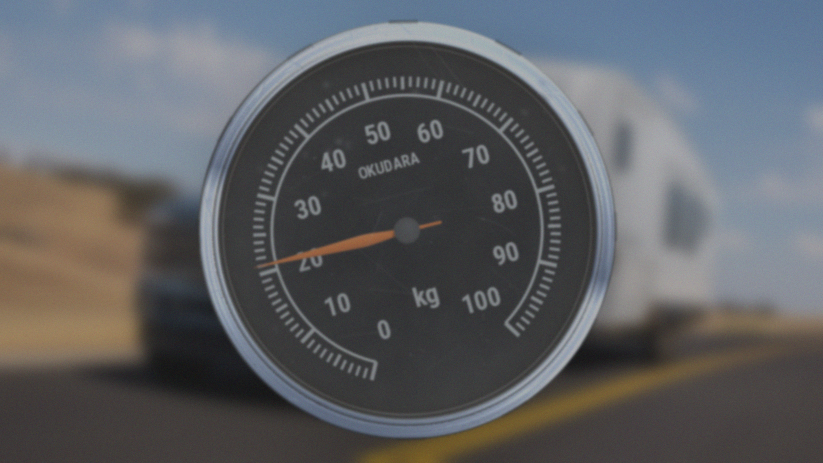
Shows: 21 kg
